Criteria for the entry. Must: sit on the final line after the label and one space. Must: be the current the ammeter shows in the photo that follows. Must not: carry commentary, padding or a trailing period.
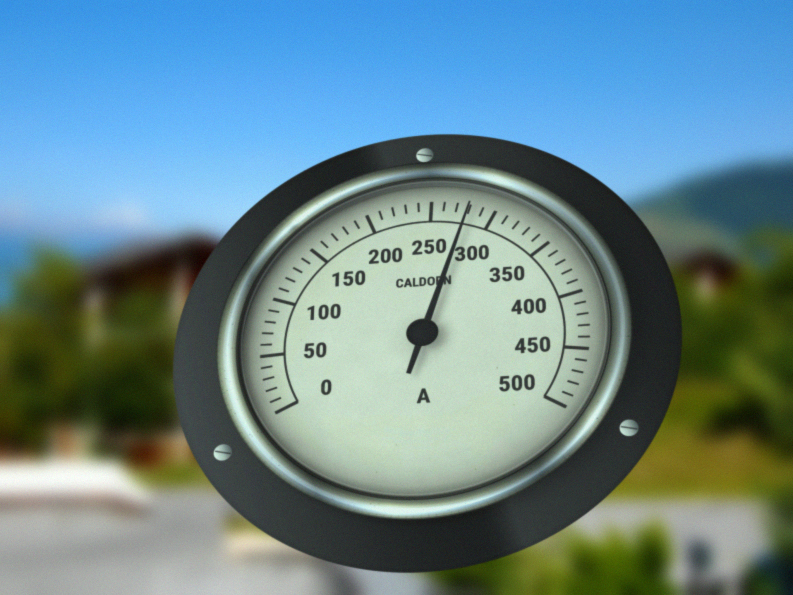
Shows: 280 A
